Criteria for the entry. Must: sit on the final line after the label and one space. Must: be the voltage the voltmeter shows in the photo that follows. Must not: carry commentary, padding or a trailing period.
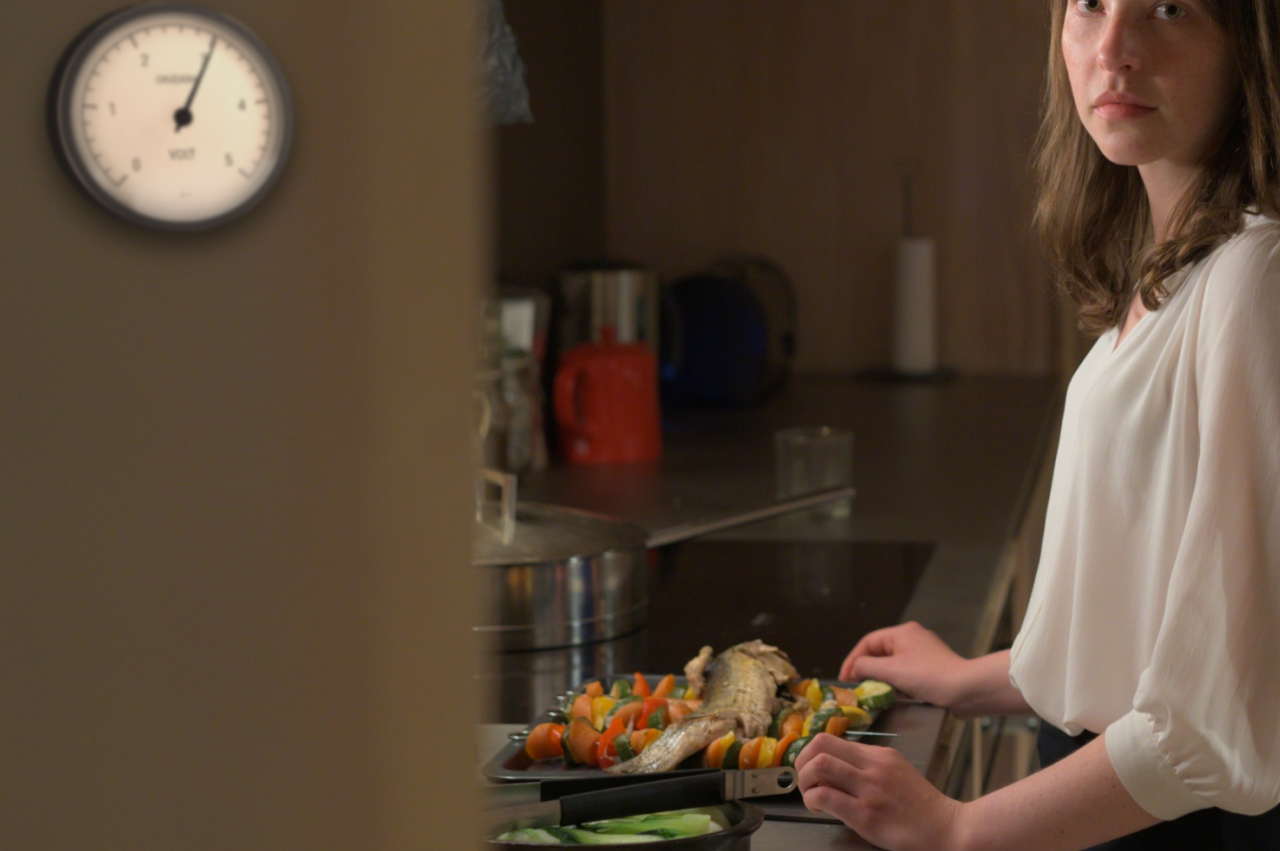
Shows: 3 V
